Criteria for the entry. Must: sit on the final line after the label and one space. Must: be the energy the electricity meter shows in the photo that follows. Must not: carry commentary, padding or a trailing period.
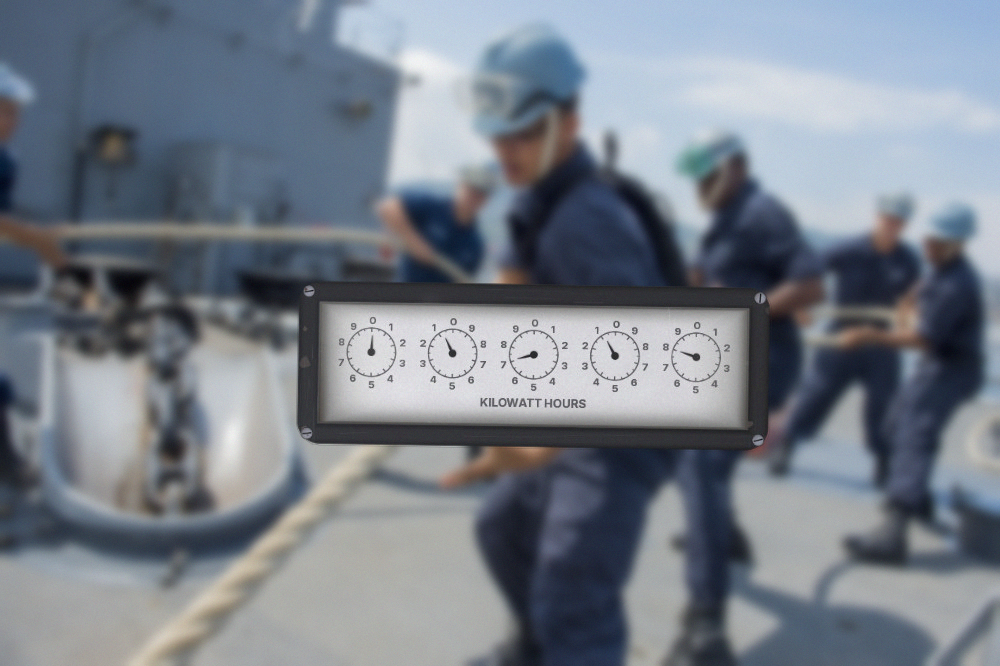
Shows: 708 kWh
